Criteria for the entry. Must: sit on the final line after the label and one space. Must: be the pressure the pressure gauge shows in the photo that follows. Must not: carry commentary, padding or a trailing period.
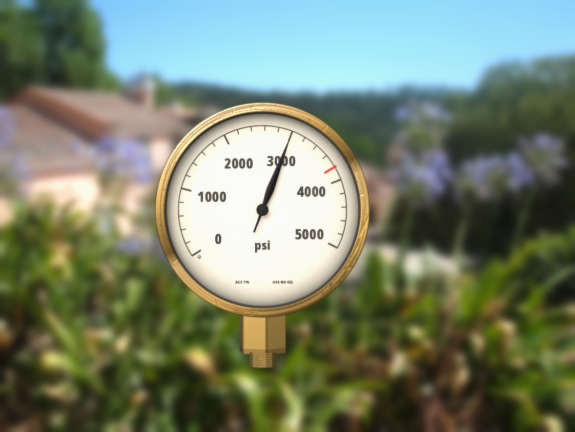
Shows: 3000 psi
